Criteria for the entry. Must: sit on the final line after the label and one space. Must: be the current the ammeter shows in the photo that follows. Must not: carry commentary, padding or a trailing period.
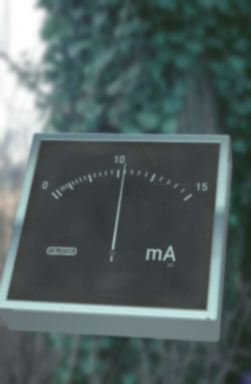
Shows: 10.5 mA
